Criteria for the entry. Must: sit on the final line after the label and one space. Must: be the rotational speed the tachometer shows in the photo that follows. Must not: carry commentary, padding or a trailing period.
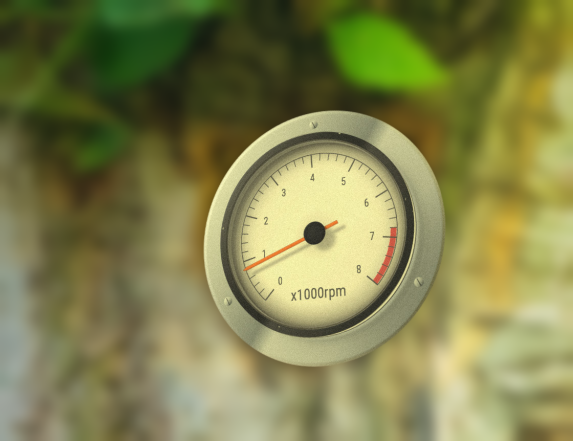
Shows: 800 rpm
